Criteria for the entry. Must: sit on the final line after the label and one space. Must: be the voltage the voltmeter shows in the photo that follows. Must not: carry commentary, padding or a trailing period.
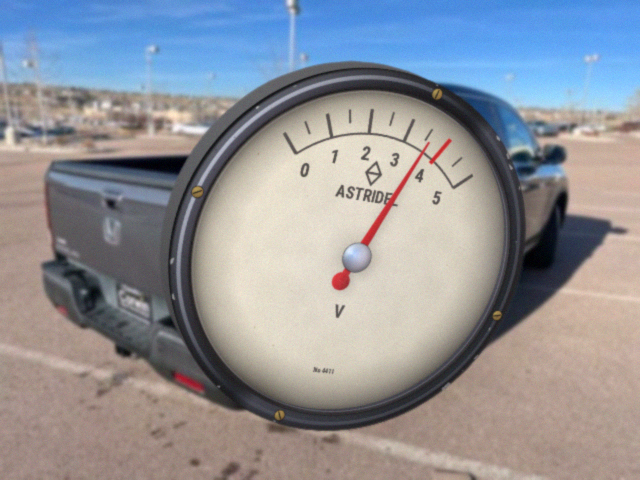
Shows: 3.5 V
